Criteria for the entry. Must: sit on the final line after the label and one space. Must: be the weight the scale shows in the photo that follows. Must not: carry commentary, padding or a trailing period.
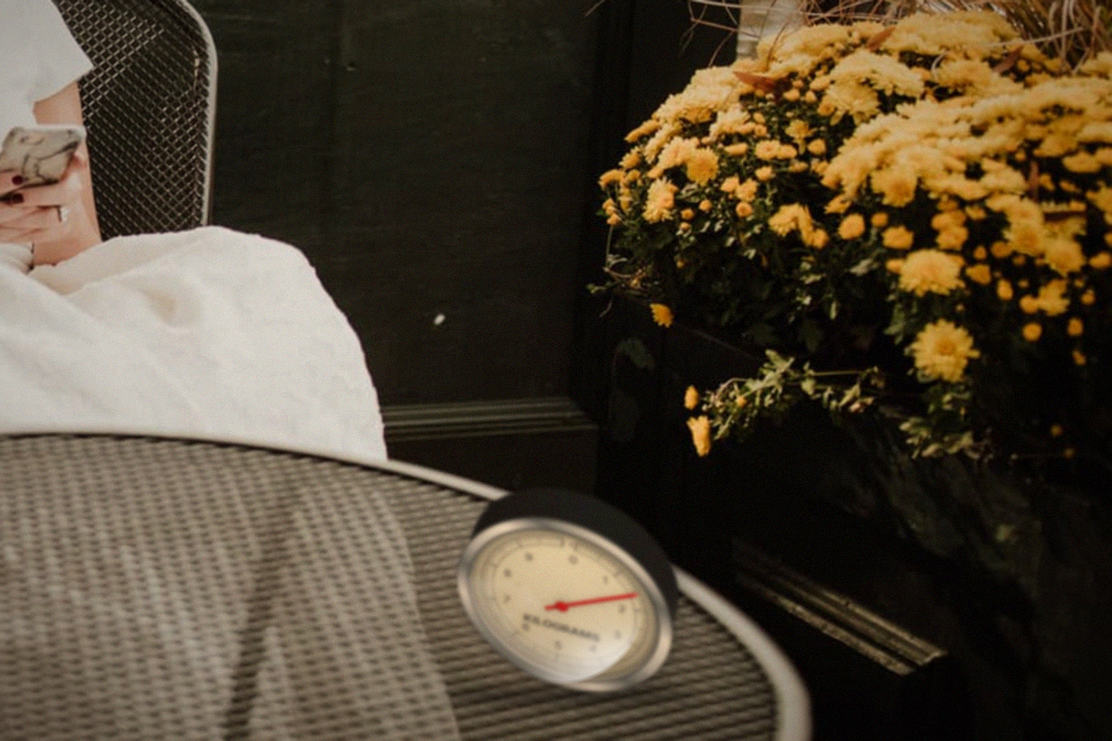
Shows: 1.5 kg
